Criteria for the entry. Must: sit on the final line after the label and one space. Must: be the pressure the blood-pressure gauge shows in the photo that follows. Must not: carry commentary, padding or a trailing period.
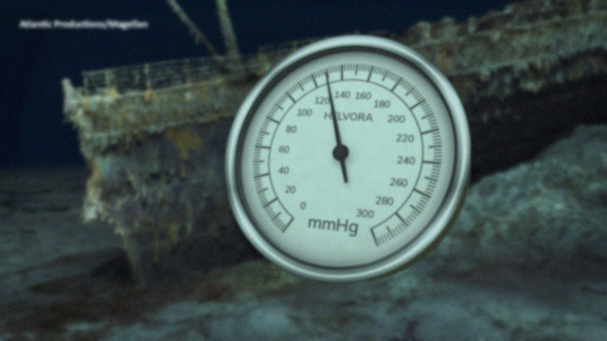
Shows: 130 mmHg
